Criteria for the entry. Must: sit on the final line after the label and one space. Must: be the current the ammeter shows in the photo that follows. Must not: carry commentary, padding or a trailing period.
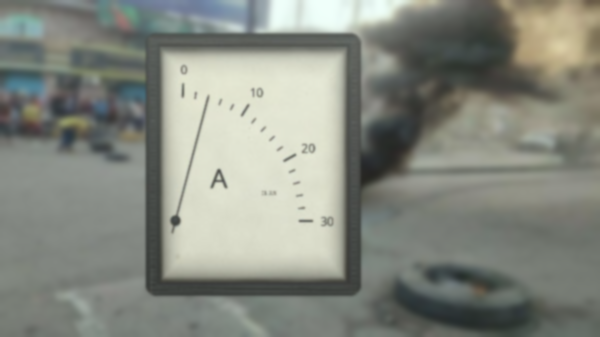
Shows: 4 A
